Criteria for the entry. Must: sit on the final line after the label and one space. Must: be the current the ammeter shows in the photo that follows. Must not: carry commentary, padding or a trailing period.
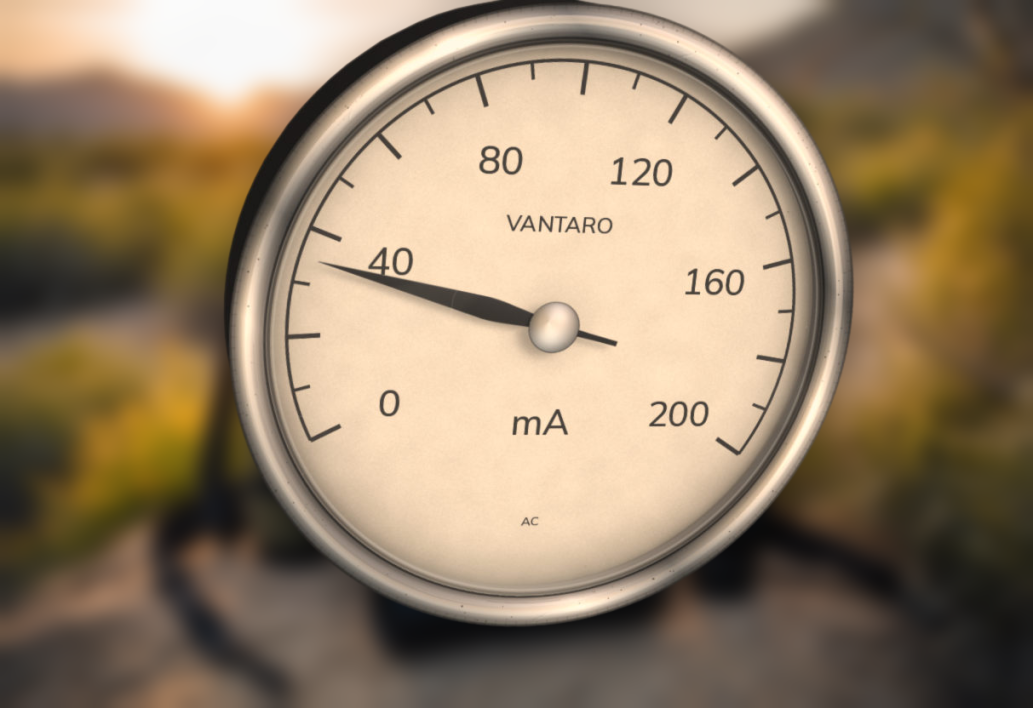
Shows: 35 mA
